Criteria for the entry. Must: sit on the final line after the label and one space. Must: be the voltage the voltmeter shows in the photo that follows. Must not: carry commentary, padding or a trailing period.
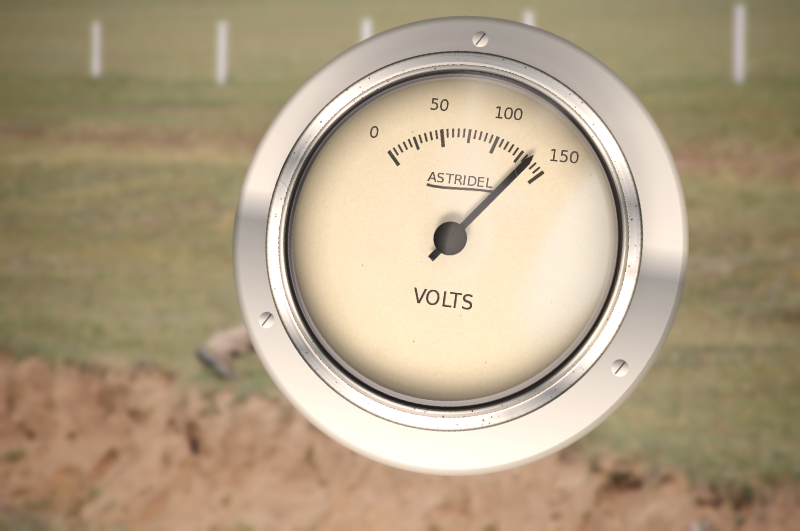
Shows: 135 V
